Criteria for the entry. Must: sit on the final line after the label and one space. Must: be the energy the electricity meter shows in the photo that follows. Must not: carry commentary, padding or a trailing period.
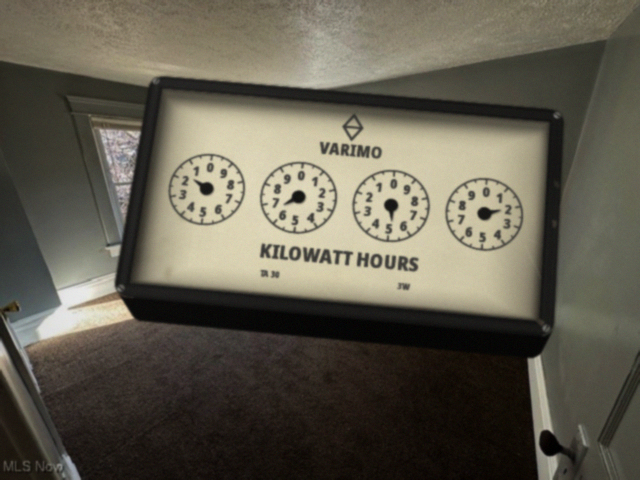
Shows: 1652 kWh
